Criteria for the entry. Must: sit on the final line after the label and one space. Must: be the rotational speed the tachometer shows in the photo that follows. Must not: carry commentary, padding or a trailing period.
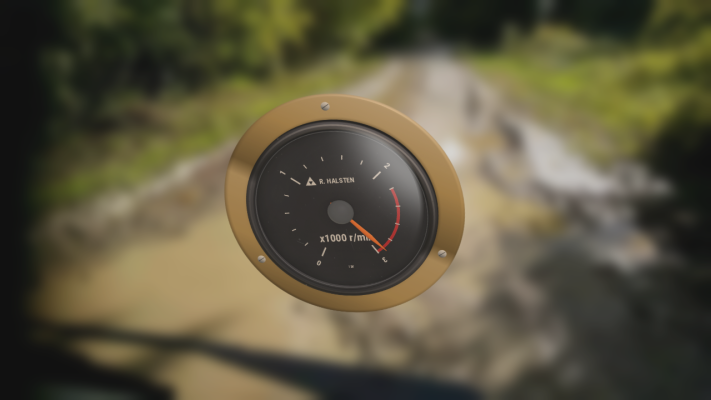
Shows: 2900 rpm
